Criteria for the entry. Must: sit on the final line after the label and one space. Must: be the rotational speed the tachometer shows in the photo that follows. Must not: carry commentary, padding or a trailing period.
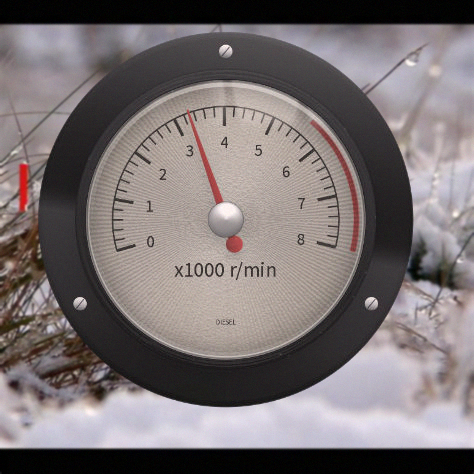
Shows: 3300 rpm
